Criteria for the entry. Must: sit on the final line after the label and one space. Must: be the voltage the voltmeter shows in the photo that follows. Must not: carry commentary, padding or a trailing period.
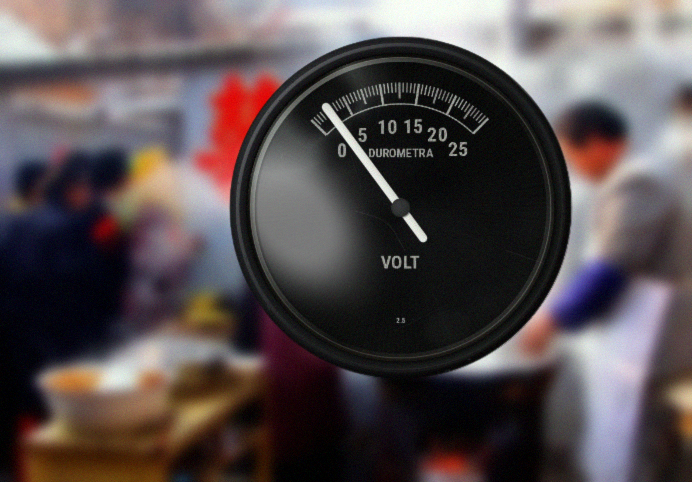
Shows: 2.5 V
